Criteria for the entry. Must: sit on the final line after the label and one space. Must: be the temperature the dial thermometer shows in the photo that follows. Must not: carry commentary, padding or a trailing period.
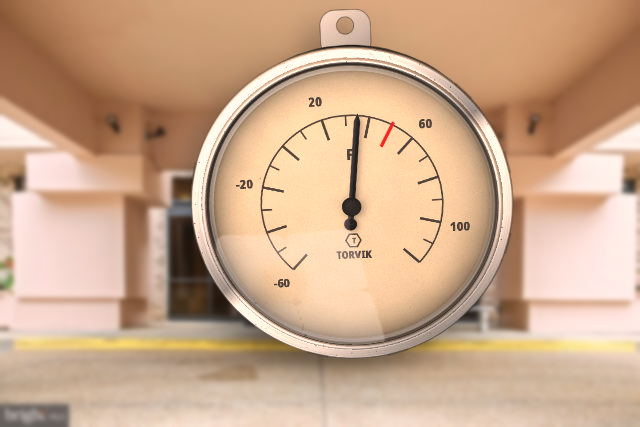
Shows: 35 °F
